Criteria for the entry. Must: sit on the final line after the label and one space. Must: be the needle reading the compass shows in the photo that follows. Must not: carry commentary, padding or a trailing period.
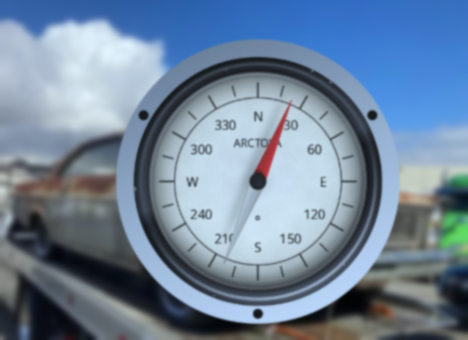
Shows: 22.5 °
